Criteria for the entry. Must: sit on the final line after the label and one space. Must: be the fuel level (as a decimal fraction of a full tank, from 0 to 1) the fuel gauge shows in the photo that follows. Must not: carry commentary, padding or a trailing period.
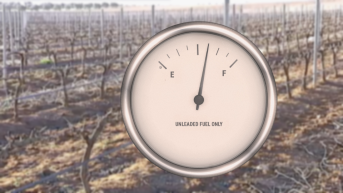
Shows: 0.625
